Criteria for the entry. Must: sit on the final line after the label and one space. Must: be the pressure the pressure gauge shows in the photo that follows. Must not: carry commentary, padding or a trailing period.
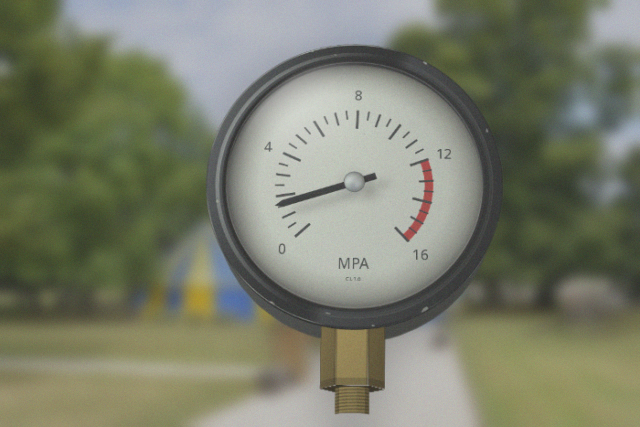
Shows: 1.5 MPa
